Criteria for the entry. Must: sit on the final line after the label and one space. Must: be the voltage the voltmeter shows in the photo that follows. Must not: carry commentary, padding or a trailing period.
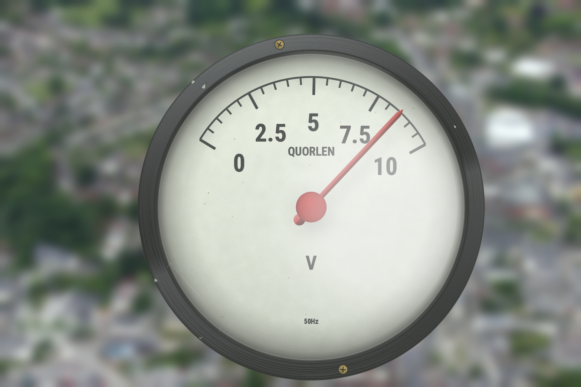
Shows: 8.5 V
